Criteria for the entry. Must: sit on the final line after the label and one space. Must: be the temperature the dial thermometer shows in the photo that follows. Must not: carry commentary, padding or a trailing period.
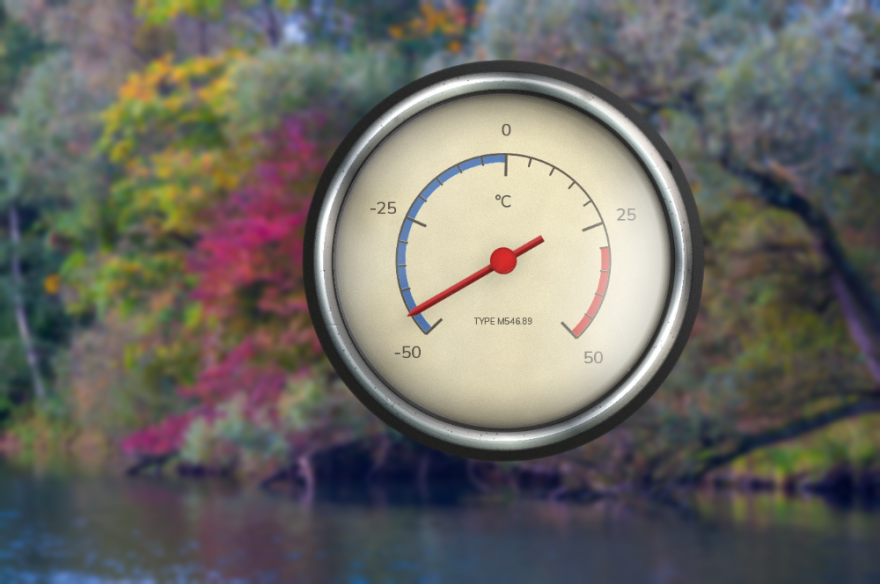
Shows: -45 °C
